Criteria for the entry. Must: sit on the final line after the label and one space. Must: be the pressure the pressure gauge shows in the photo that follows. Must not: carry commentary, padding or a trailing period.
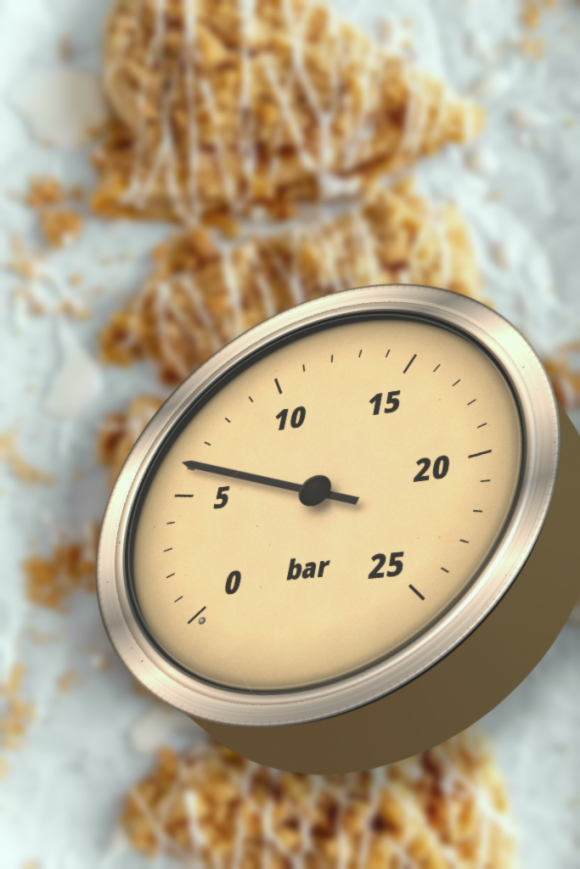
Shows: 6 bar
